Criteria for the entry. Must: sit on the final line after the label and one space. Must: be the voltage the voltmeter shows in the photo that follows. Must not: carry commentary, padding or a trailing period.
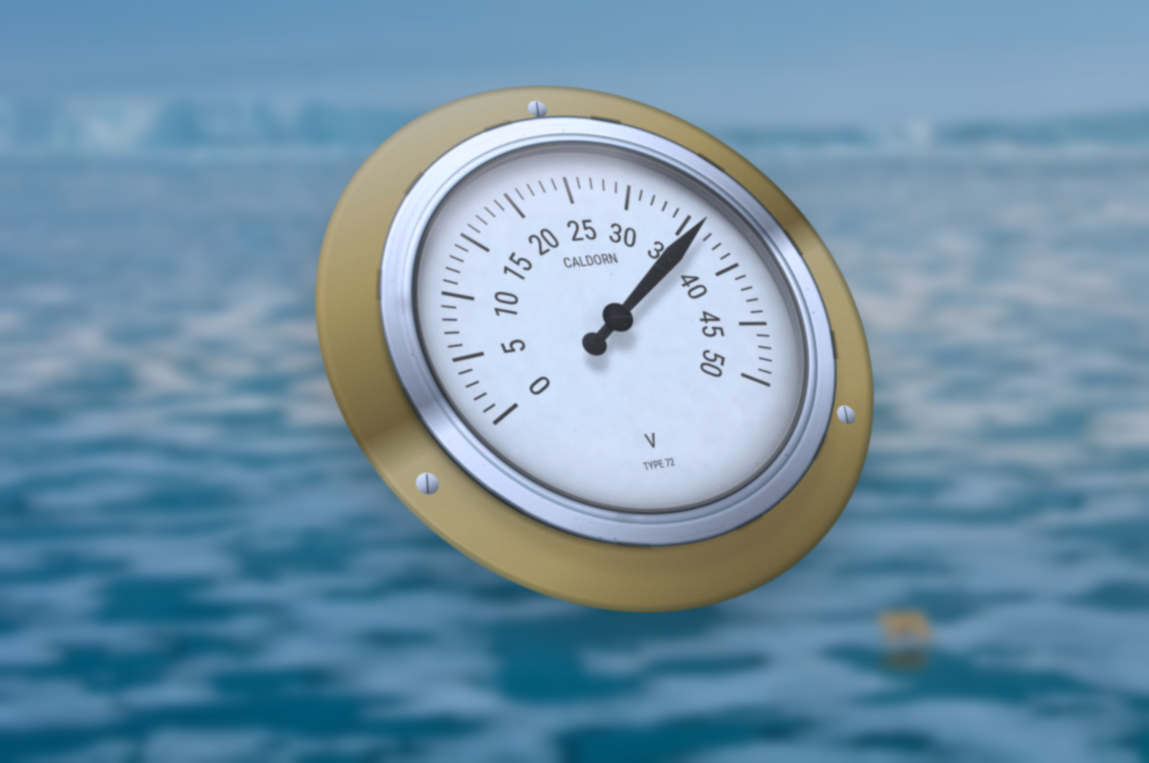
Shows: 36 V
